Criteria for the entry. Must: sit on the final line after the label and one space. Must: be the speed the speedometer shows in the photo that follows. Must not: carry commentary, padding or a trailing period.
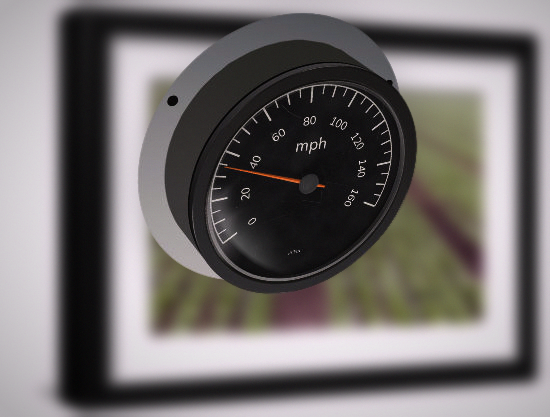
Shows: 35 mph
